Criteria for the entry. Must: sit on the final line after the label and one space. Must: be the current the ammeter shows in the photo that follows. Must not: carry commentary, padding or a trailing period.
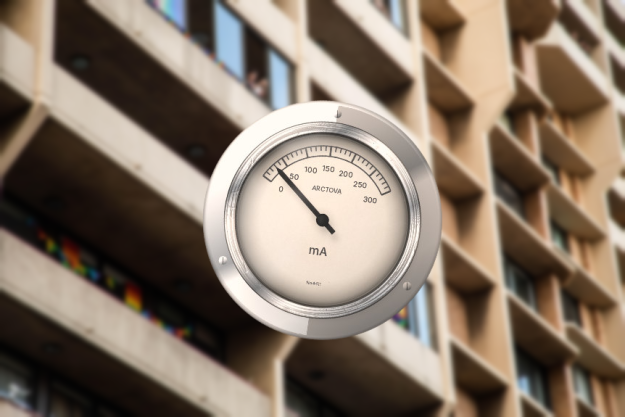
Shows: 30 mA
